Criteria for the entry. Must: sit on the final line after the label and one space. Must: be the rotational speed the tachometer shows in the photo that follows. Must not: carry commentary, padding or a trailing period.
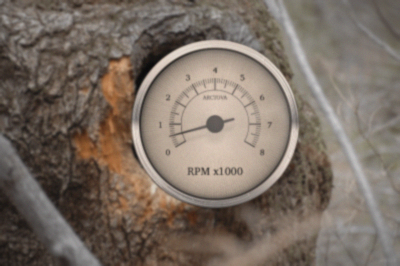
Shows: 500 rpm
